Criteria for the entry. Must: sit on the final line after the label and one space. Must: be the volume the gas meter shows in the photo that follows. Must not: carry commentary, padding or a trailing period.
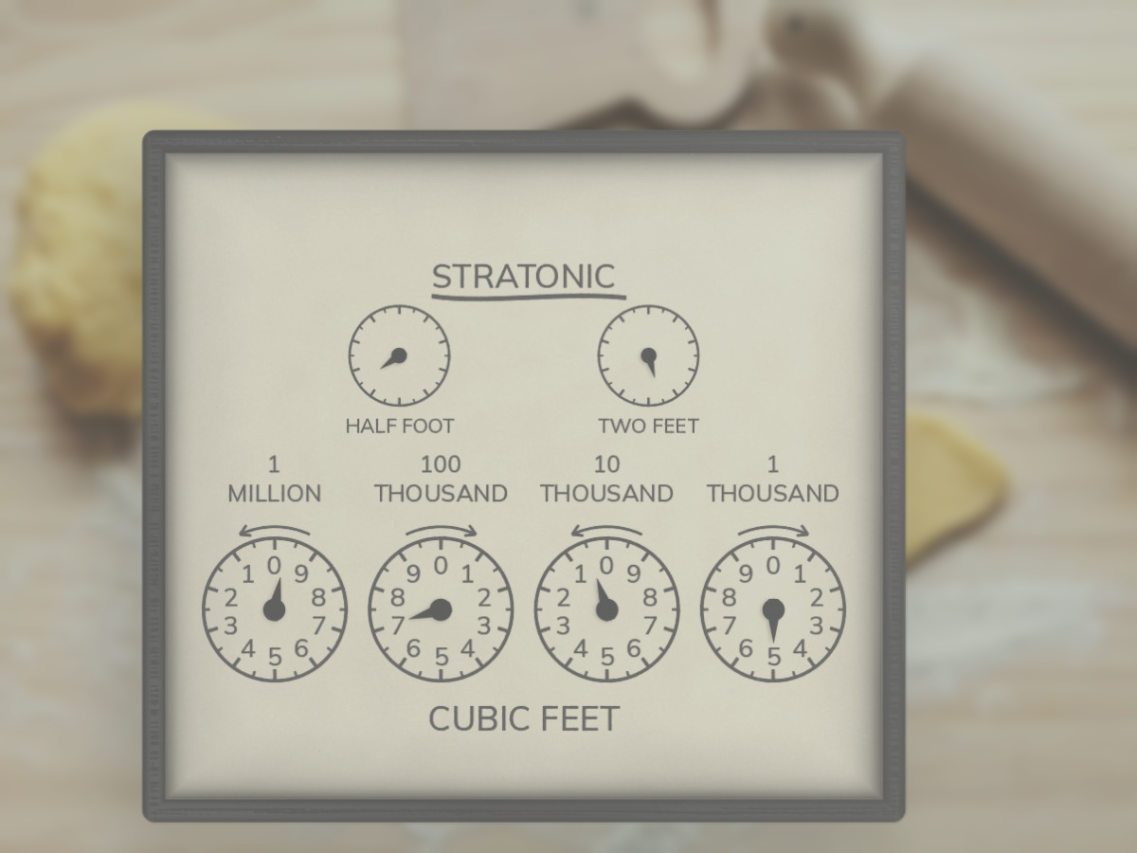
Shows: 970500 ft³
